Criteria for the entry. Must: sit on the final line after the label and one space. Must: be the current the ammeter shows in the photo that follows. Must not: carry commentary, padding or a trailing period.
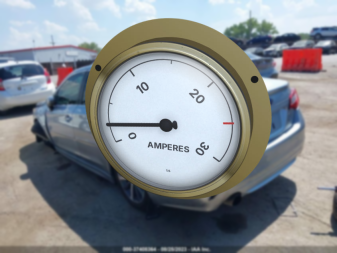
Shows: 2.5 A
